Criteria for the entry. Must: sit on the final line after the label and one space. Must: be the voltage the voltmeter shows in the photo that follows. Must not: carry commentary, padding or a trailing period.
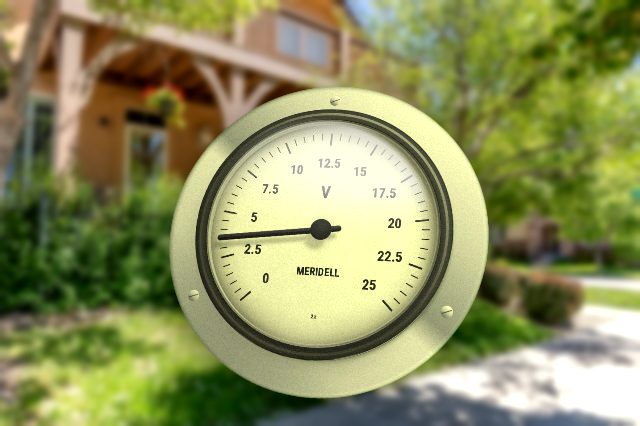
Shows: 3.5 V
